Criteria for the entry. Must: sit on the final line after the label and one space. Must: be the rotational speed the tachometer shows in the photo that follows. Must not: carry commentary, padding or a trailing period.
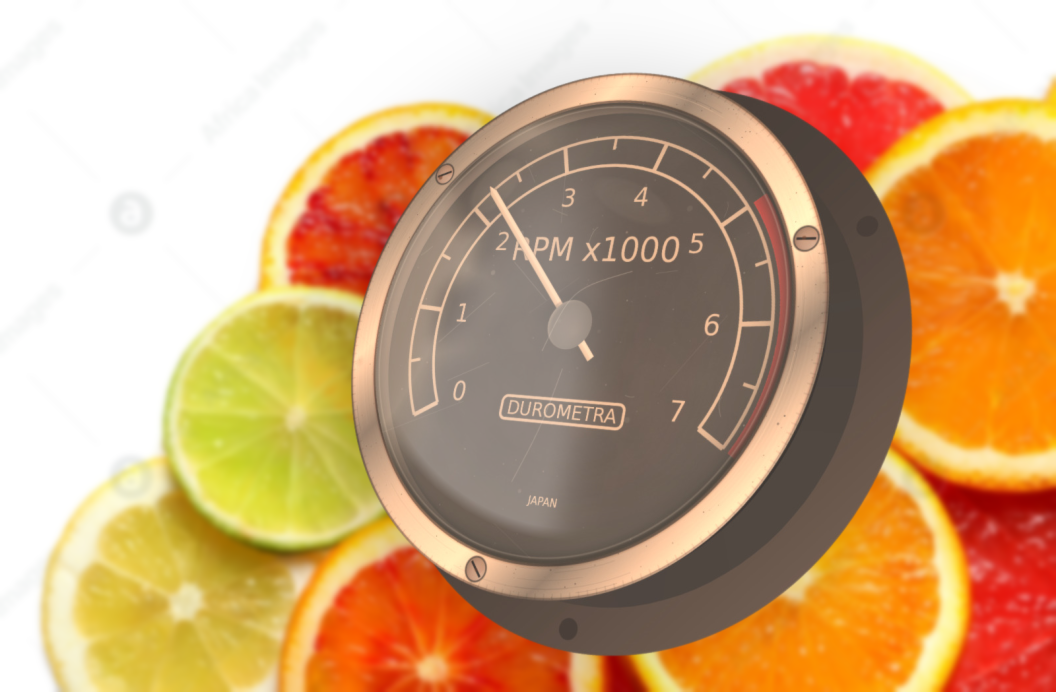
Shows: 2250 rpm
